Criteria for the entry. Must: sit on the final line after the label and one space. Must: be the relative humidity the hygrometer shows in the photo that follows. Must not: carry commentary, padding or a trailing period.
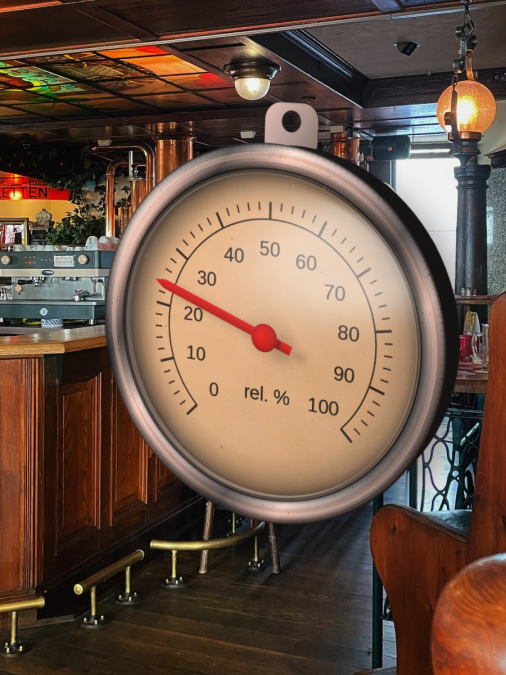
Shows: 24 %
